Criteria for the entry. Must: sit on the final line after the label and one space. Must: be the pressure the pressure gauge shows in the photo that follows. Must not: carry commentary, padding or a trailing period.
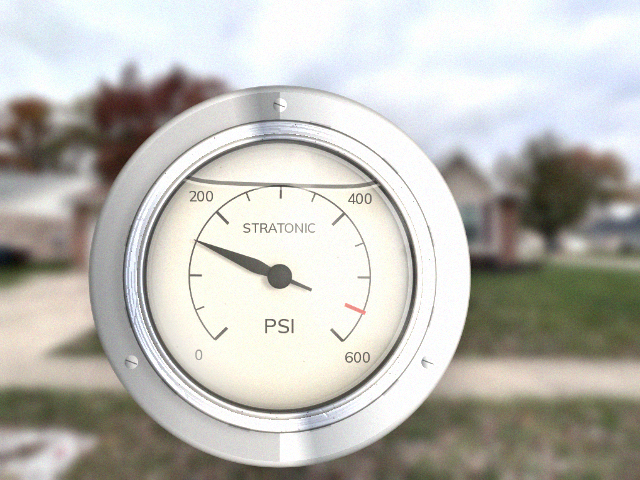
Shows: 150 psi
